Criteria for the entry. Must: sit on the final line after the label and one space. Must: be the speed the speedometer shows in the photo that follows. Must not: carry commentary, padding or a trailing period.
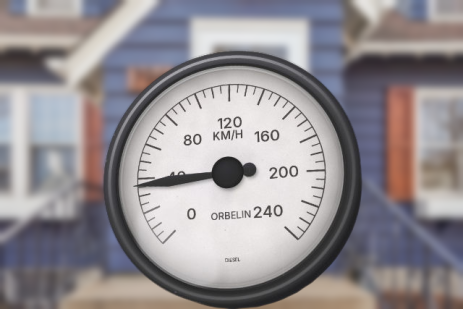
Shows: 35 km/h
